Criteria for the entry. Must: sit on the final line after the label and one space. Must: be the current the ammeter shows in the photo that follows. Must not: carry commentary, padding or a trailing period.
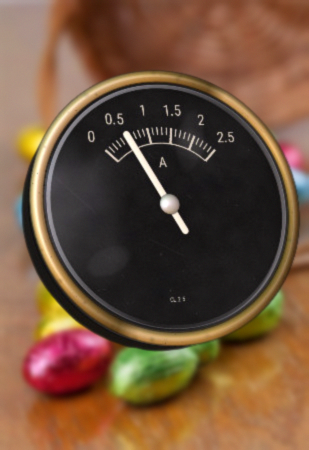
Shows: 0.5 A
